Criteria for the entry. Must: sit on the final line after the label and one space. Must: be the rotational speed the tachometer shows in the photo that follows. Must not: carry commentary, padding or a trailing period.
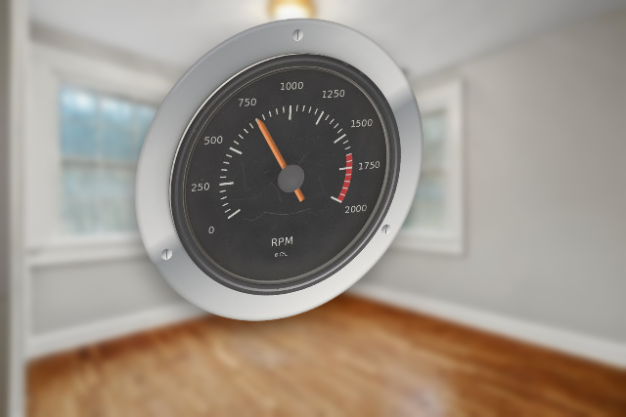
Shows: 750 rpm
